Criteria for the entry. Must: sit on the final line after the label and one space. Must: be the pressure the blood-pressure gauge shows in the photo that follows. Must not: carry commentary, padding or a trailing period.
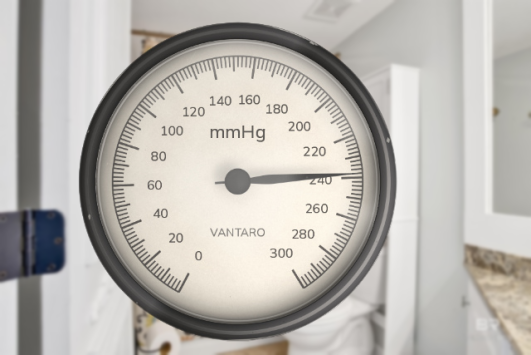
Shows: 238 mmHg
